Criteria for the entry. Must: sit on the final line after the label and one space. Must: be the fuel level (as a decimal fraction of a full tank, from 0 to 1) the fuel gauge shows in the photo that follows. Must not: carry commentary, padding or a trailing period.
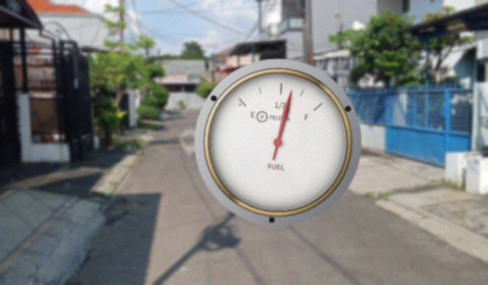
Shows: 0.625
